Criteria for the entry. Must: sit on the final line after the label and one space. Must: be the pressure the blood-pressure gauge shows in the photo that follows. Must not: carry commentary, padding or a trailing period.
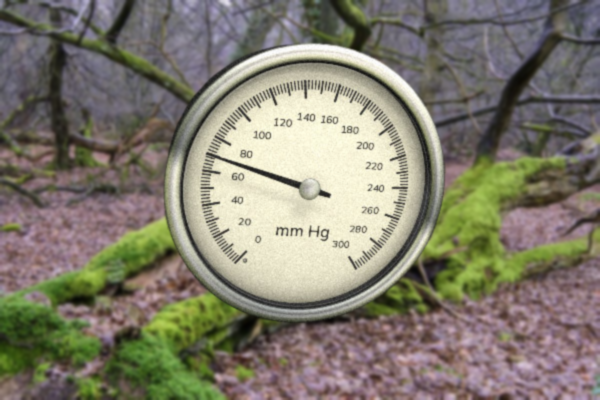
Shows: 70 mmHg
